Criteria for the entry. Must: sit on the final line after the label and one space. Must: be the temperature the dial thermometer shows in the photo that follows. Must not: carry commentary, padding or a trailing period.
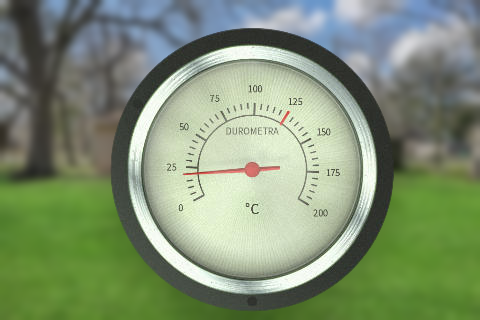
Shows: 20 °C
